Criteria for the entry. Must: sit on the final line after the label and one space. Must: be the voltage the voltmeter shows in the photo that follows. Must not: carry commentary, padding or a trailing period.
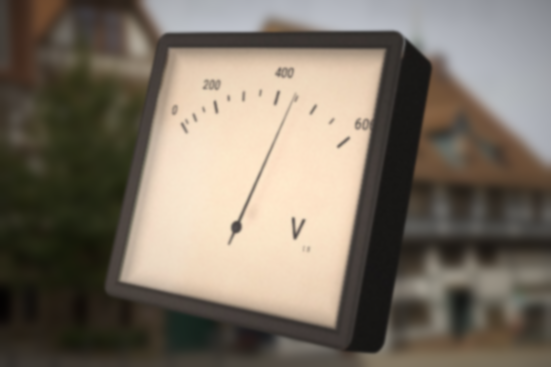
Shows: 450 V
